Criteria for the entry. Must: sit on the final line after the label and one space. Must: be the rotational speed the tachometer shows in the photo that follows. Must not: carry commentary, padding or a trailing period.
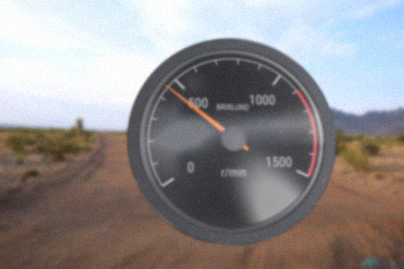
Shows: 450 rpm
